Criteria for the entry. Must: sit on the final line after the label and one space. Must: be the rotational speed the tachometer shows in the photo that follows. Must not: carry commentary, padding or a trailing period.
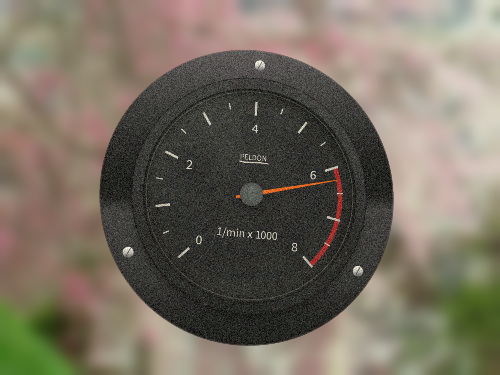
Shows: 6250 rpm
